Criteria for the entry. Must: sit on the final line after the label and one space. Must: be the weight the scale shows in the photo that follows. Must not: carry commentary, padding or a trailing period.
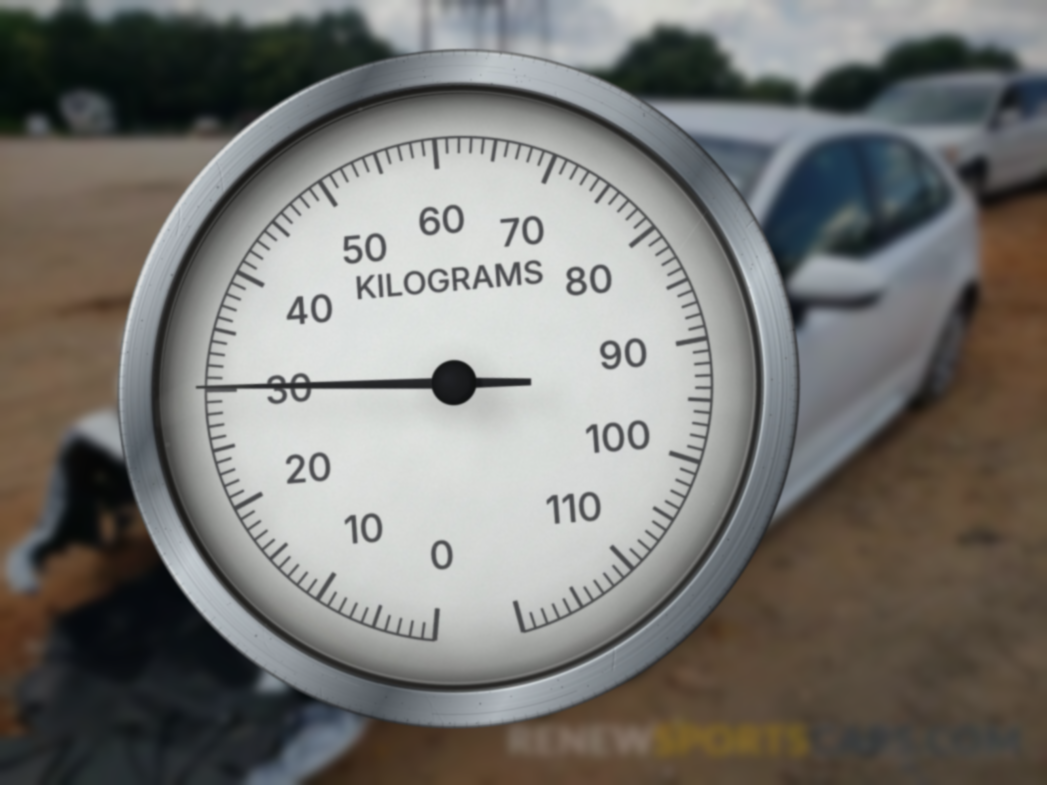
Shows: 30 kg
